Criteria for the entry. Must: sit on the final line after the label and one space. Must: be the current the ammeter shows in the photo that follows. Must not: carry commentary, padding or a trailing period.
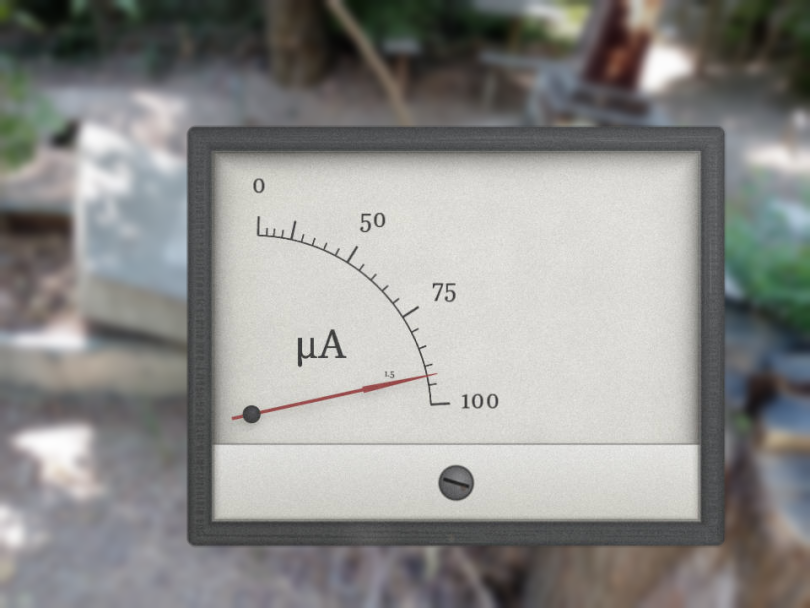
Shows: 92.5 µA
